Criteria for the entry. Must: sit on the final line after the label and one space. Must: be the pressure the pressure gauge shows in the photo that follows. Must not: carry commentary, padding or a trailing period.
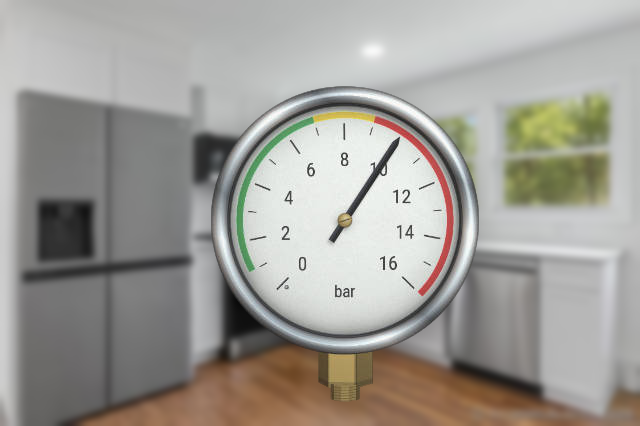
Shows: 10 bar
